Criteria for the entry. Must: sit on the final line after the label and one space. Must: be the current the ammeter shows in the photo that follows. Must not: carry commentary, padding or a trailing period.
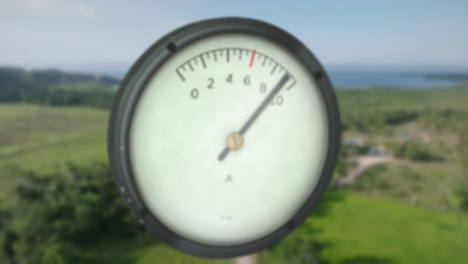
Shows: 9 A
